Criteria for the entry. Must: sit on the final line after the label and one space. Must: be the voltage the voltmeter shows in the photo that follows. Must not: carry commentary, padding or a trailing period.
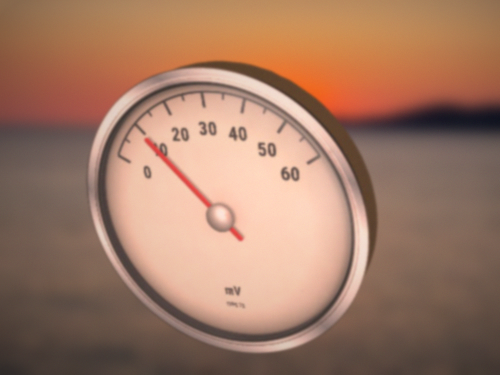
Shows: 10 mV
